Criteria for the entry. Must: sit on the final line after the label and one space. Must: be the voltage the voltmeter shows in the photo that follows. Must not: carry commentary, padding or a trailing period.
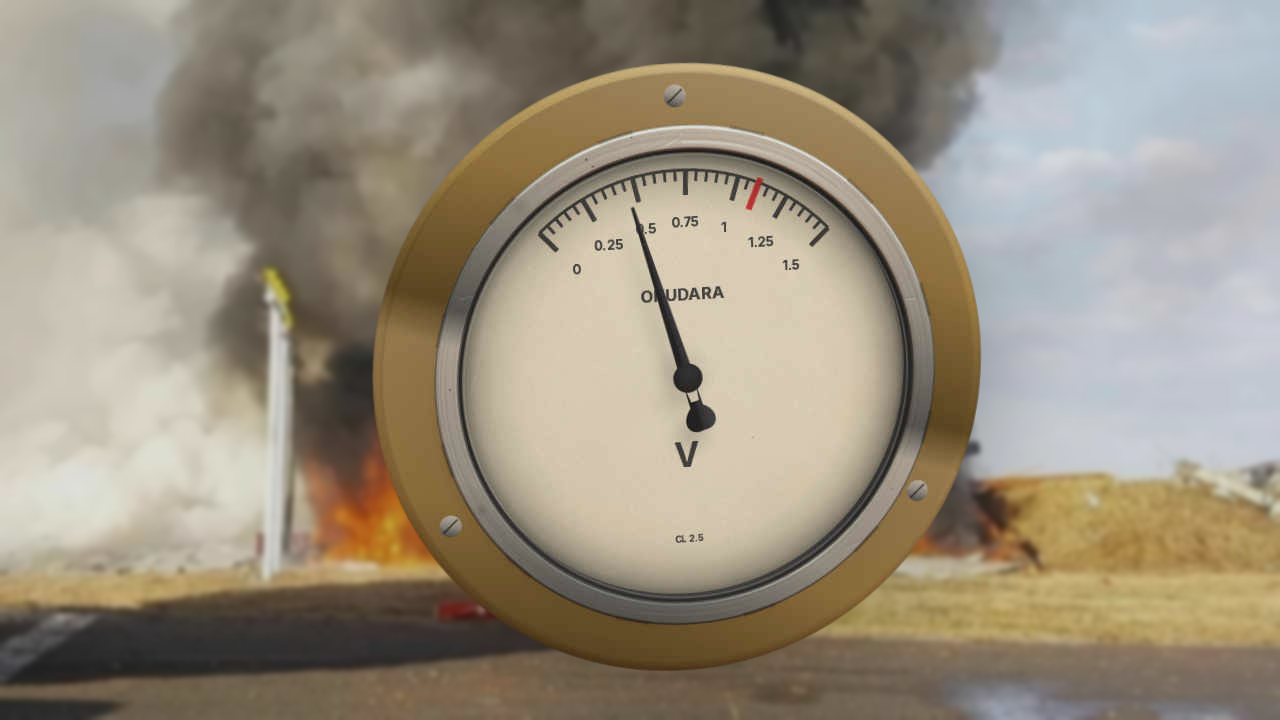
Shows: 0.45 V
